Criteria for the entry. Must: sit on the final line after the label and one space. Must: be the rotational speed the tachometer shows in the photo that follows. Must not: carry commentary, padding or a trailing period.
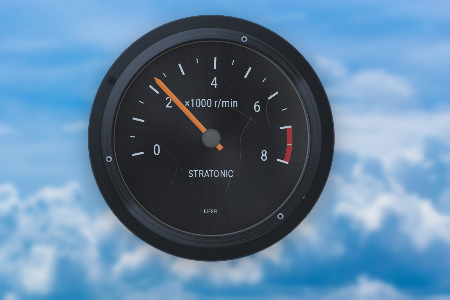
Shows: 2250 rpm
